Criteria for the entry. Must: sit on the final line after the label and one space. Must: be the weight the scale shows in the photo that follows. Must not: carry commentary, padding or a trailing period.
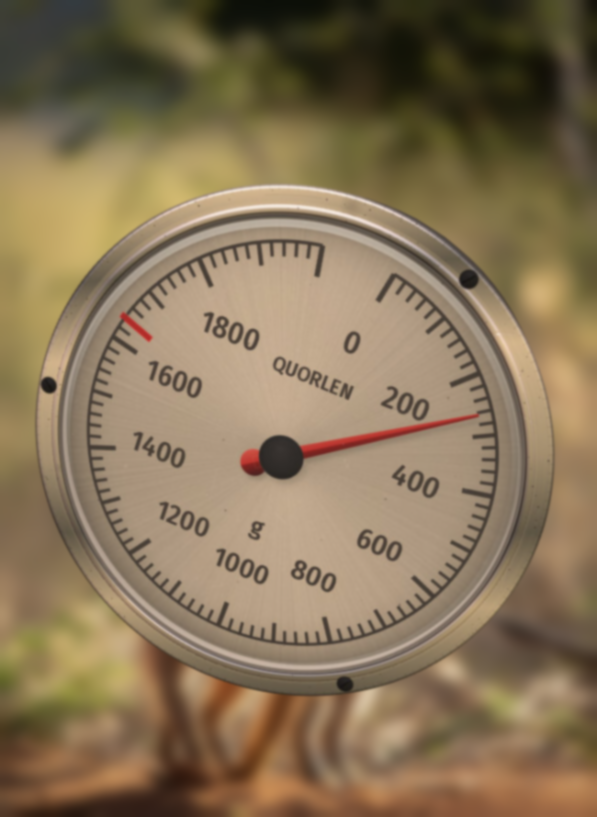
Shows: 260 g
